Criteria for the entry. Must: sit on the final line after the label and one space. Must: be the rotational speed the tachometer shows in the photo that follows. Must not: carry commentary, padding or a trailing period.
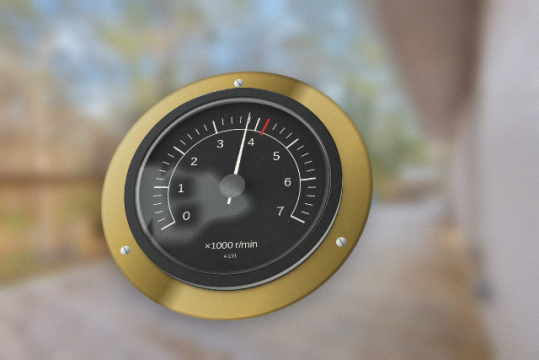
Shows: 3800 rpm
